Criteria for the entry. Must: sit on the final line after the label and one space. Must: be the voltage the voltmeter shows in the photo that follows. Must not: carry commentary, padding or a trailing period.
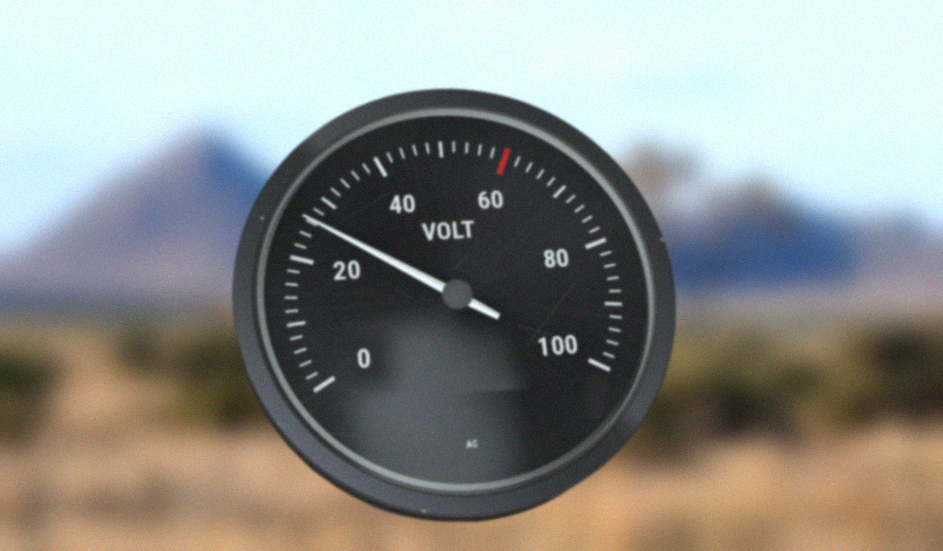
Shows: 26 V
